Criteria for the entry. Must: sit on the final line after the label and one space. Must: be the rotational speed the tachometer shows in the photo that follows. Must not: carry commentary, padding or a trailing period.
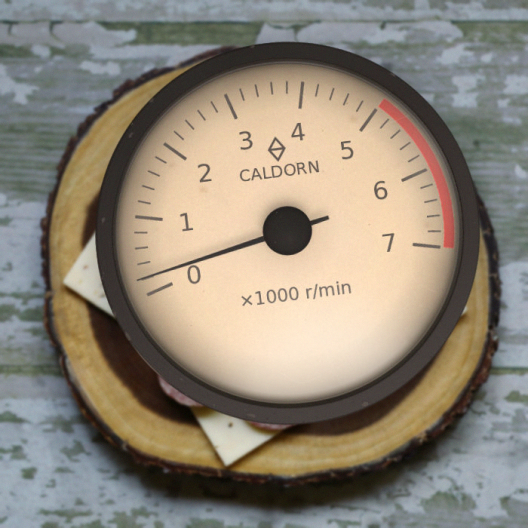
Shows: 200 rpm
